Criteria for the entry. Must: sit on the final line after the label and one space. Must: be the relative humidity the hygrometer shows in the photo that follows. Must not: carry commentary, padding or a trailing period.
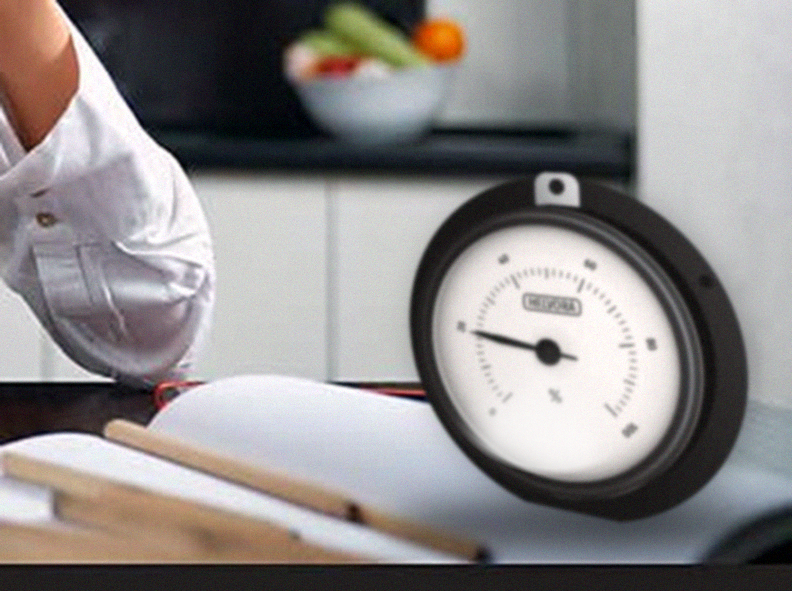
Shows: 20 %
